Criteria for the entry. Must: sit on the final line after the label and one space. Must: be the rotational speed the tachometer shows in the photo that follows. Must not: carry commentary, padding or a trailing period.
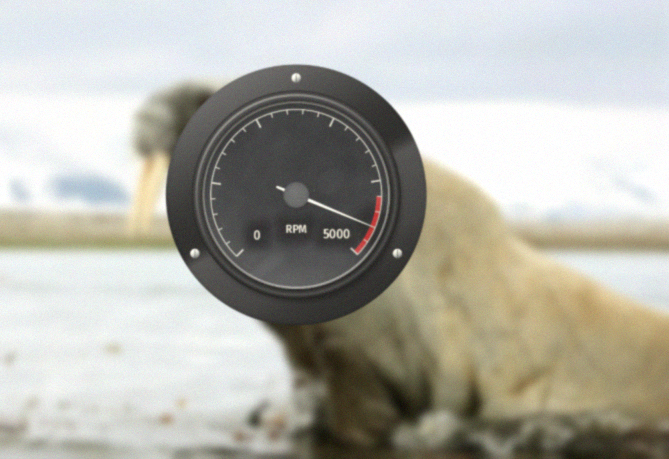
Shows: 4600 rpm
